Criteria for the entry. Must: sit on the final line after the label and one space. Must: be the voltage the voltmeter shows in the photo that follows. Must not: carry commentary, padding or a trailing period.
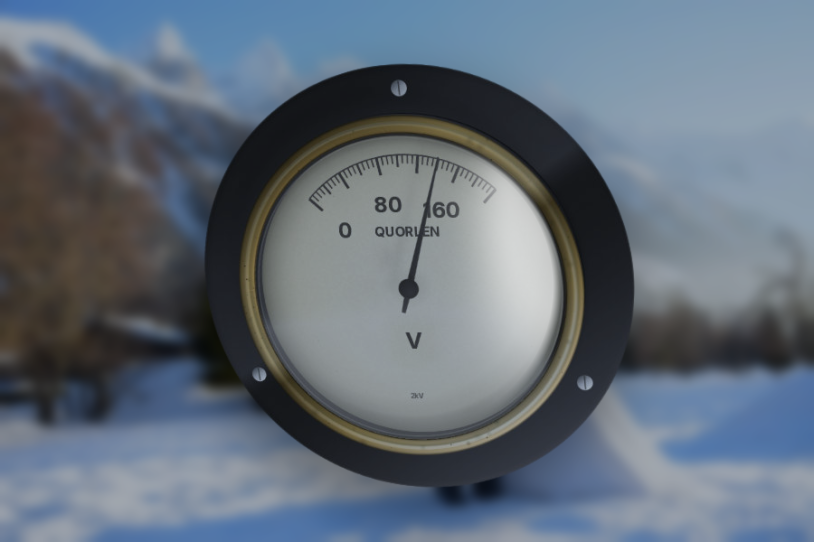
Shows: 140 V
